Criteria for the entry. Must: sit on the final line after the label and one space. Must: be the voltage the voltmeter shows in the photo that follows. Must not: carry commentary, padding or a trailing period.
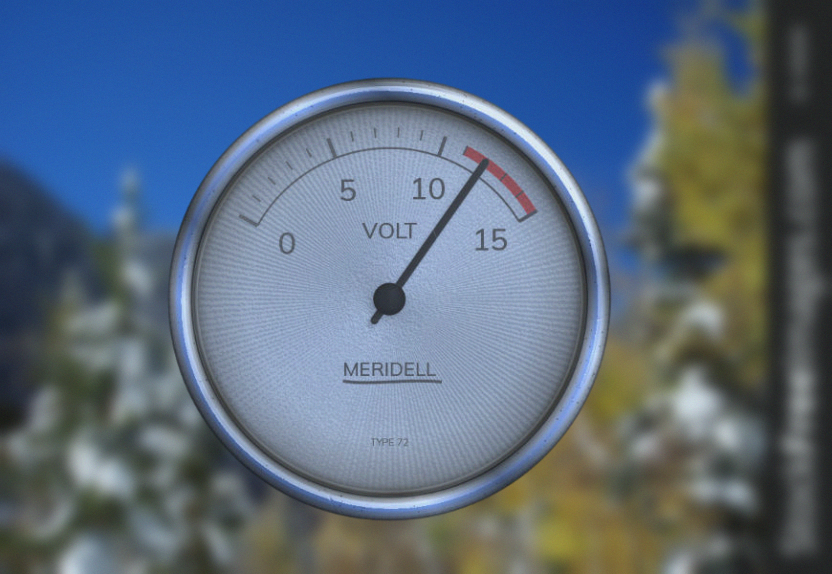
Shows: 12 V
